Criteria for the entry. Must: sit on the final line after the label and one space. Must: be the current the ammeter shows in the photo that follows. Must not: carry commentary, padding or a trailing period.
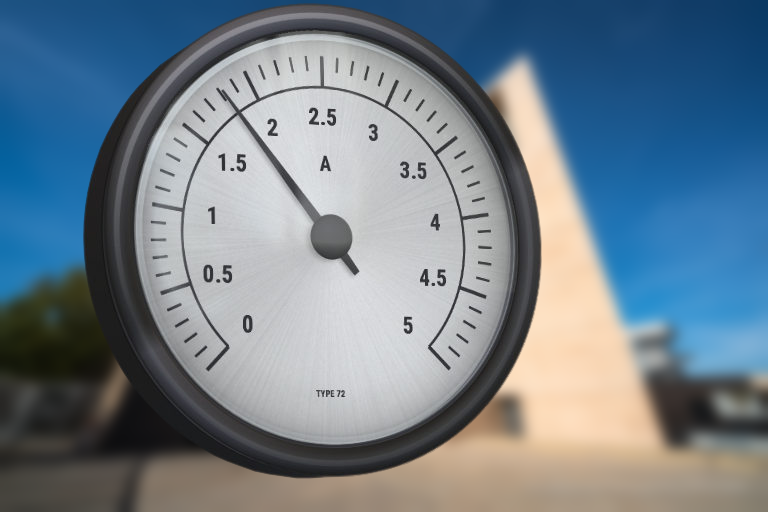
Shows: 1.8 A
